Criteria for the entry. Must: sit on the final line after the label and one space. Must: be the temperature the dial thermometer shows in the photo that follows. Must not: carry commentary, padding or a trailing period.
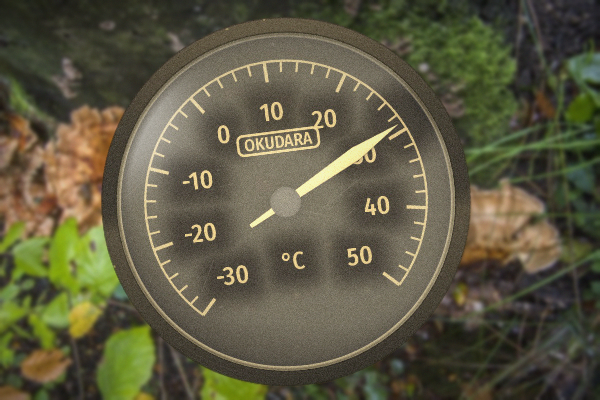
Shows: 29 °C
